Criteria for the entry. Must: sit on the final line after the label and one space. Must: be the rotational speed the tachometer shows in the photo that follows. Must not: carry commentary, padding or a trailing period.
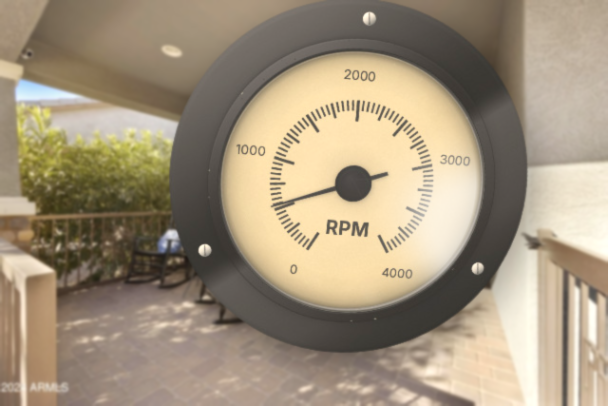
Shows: 550 rpm
